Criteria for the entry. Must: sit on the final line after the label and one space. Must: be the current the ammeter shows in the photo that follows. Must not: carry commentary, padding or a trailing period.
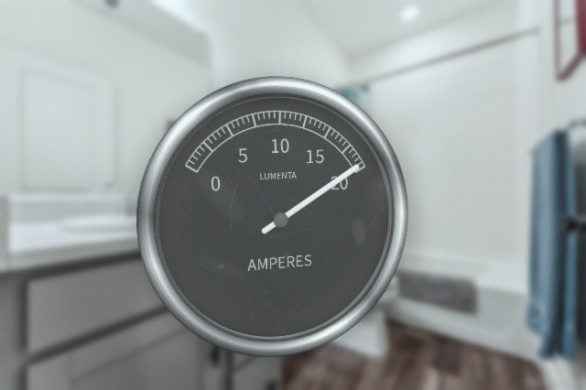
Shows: 19.5 A
